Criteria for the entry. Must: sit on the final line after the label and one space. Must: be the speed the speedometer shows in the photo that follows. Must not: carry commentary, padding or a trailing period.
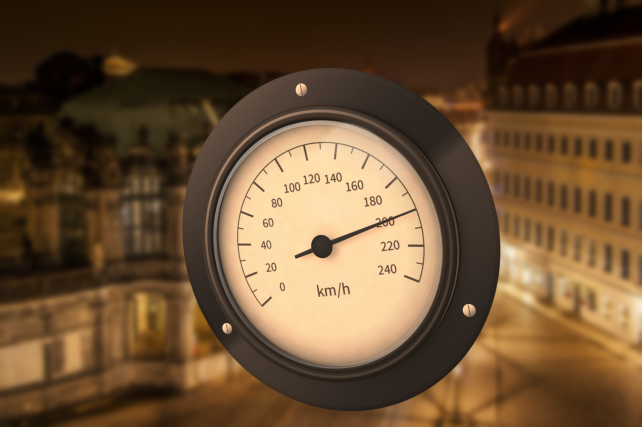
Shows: 200 km/h
